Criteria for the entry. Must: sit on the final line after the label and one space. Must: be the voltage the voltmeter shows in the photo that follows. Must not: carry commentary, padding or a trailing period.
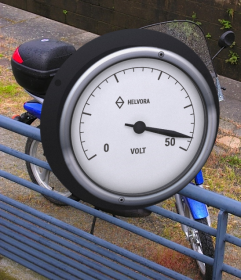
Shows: 47 V
